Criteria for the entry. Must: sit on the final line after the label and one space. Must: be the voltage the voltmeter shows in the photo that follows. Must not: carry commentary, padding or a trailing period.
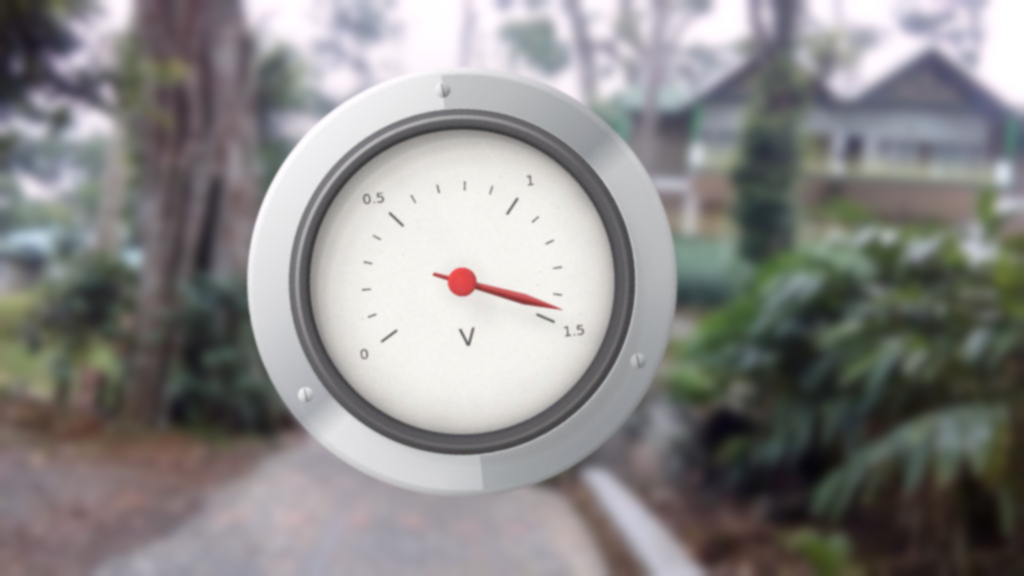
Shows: 1.45 V
